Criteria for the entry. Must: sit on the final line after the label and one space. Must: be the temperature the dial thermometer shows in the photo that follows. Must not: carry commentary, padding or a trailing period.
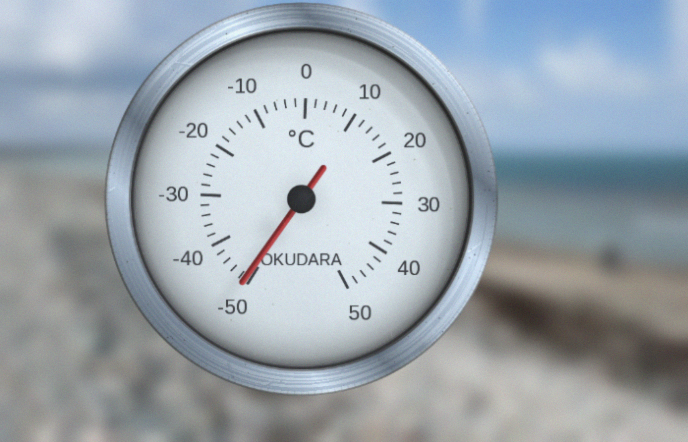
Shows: -49 °C
